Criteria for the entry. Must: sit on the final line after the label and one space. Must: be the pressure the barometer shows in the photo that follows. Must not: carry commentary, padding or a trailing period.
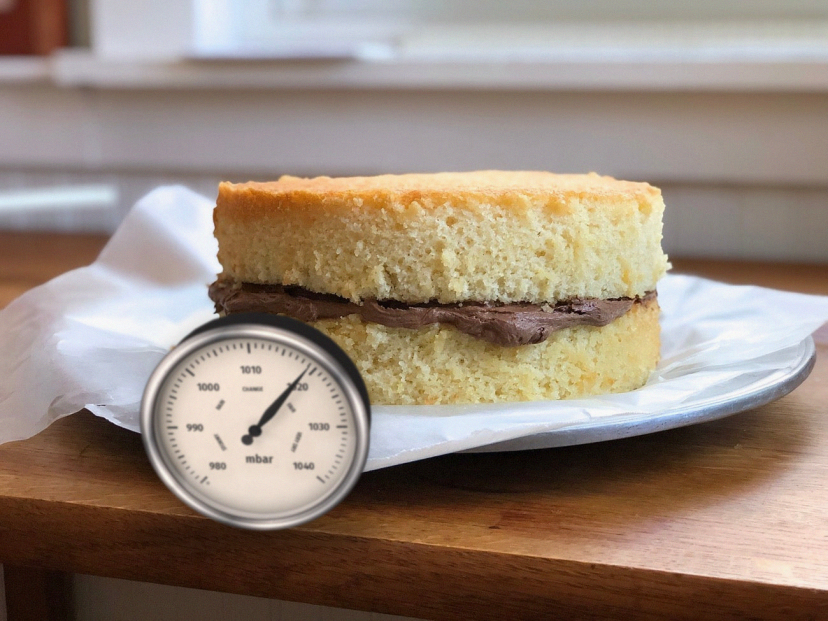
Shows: 1019 mbar
